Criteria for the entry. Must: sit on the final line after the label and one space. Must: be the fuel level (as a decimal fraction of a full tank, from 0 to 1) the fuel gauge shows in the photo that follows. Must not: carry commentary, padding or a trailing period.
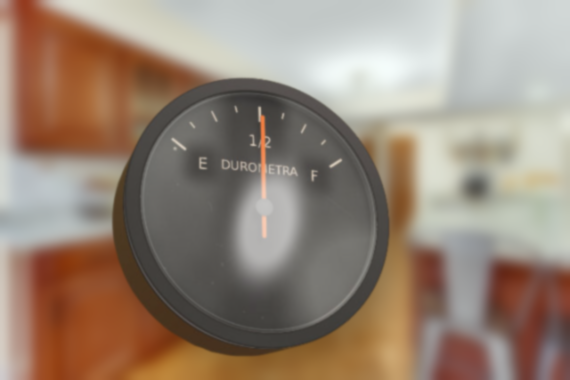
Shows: 0.5
